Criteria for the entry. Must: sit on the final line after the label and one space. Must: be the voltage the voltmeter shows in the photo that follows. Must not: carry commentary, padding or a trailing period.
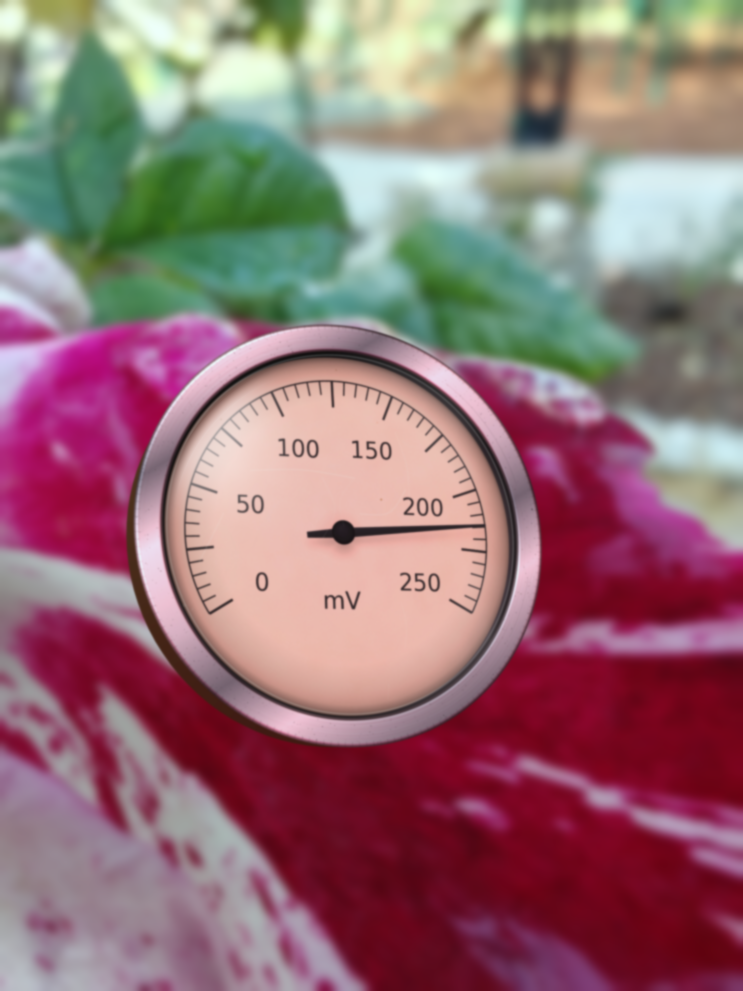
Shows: 215 mV
